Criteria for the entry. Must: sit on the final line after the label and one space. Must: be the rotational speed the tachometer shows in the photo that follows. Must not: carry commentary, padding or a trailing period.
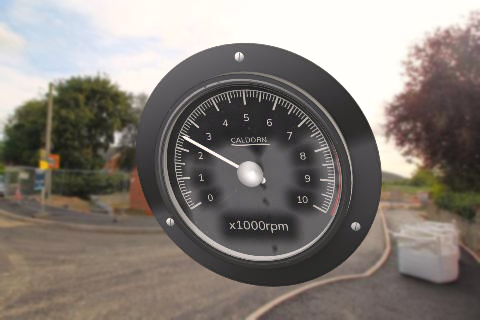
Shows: 2500 rpm
